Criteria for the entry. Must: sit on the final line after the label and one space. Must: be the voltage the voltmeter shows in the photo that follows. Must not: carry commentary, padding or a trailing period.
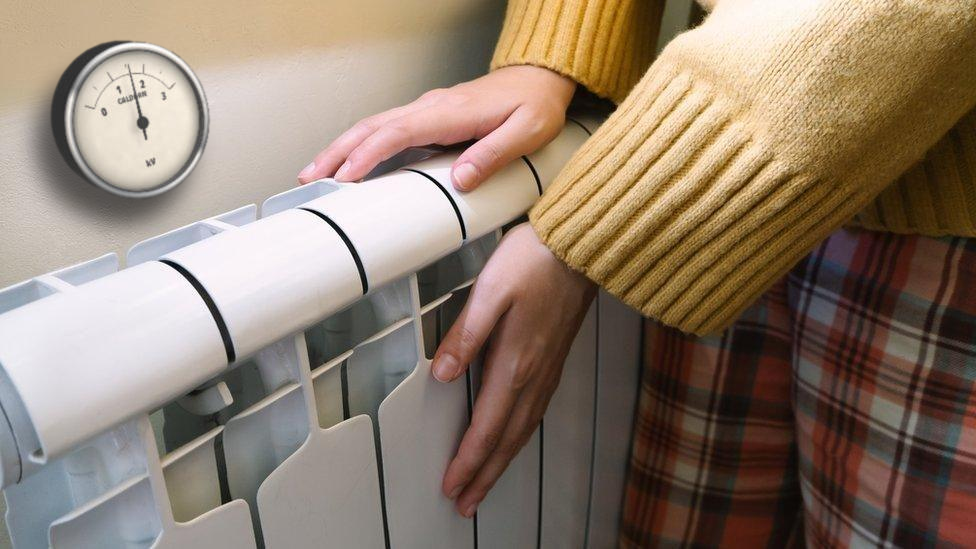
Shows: 1.5 kV
